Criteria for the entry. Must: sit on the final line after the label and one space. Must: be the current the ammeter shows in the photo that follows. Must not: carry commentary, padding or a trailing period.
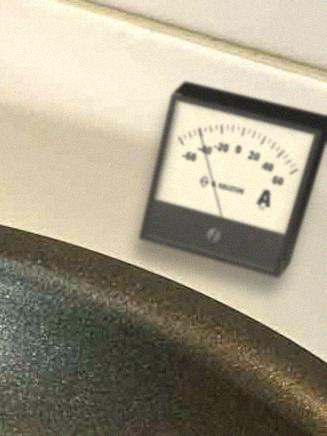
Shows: -40 A
